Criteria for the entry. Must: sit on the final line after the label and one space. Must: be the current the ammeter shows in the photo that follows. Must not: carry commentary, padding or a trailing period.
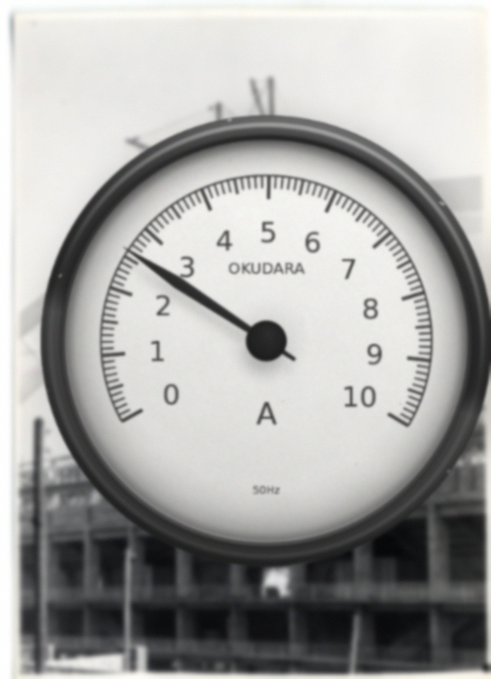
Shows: 2.6 A
